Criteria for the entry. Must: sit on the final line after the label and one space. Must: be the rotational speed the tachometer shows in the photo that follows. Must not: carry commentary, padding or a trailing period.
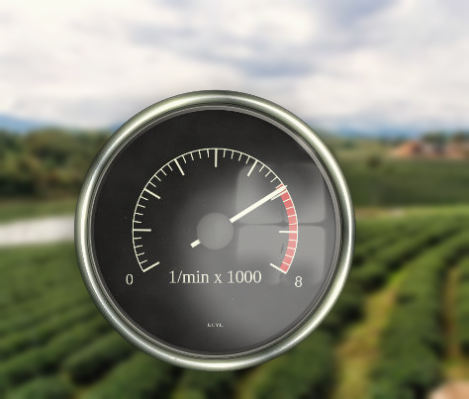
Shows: 5900 rpm
